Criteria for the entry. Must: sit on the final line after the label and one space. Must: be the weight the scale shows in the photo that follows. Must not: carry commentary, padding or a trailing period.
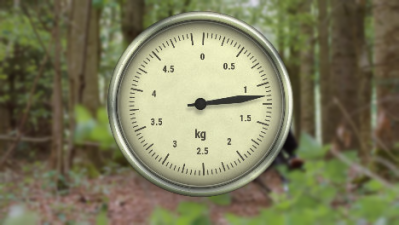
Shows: 1.15 kg
